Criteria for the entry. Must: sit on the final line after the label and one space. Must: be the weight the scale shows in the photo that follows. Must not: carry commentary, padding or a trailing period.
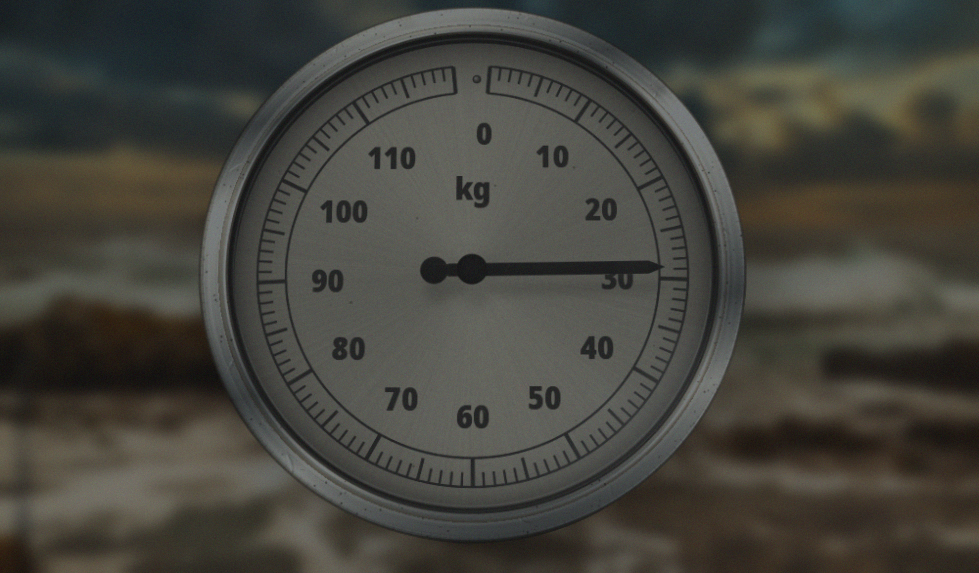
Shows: 29 kg
